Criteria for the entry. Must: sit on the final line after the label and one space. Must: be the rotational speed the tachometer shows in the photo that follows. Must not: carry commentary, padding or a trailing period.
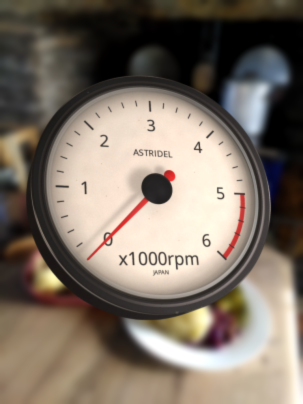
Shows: 0 rpm
